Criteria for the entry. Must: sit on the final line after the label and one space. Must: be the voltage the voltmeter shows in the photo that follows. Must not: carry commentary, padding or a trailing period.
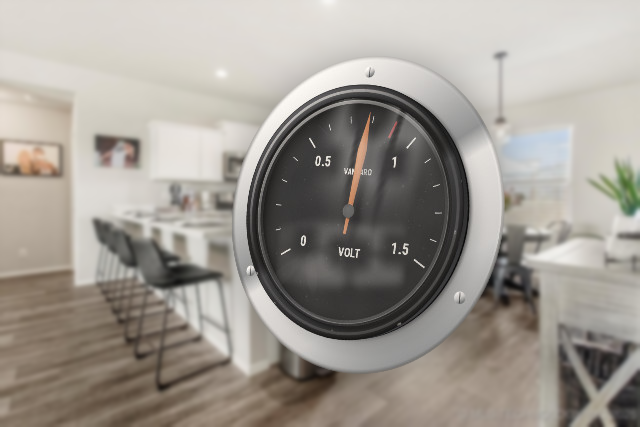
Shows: 0.8 V
